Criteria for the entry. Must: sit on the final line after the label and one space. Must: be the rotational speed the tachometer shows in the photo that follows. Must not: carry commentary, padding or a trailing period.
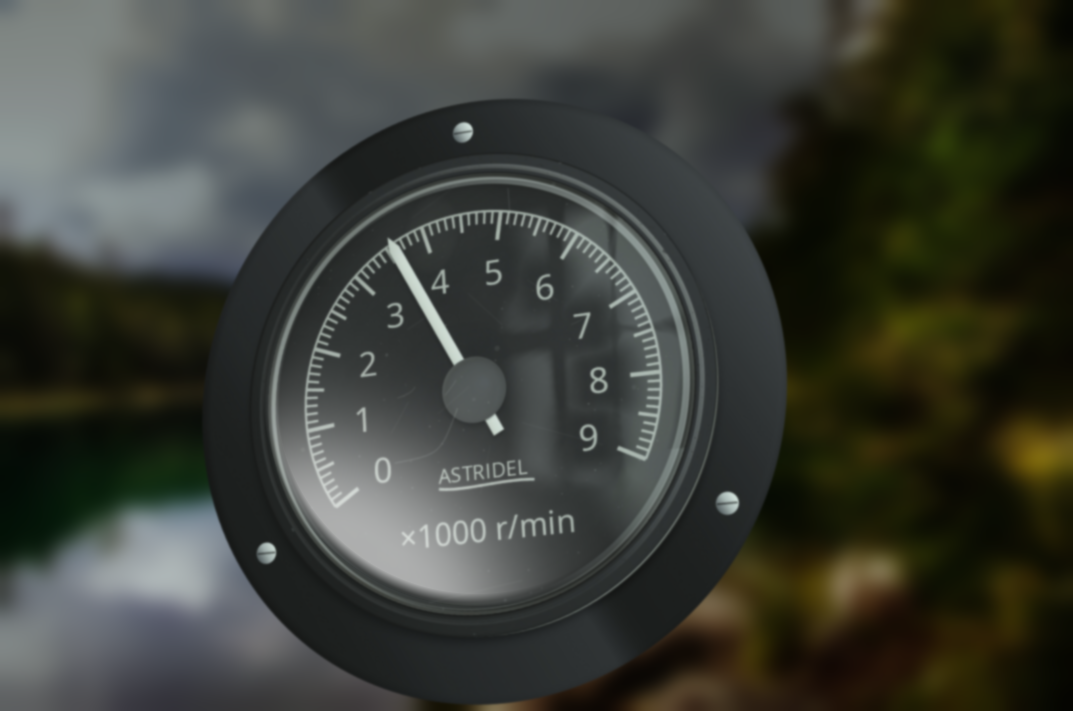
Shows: 3600 rpm
